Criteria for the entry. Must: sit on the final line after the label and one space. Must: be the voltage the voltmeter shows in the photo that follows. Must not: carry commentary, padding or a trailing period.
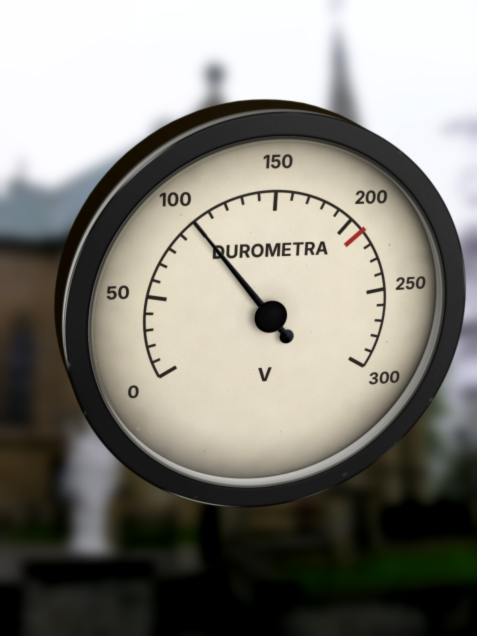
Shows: 100 V
